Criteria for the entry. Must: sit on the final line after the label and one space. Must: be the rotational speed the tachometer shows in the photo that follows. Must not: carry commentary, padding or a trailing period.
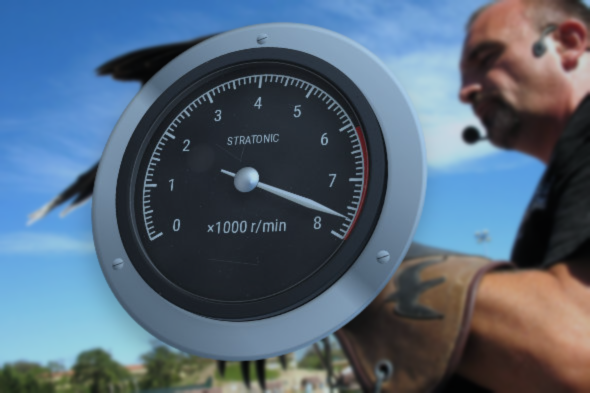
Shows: 7700 rpm
